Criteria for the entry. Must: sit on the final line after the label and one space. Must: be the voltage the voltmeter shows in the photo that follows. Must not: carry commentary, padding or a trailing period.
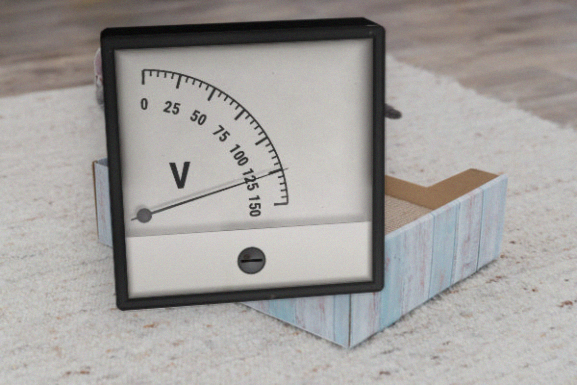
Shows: 125 V
